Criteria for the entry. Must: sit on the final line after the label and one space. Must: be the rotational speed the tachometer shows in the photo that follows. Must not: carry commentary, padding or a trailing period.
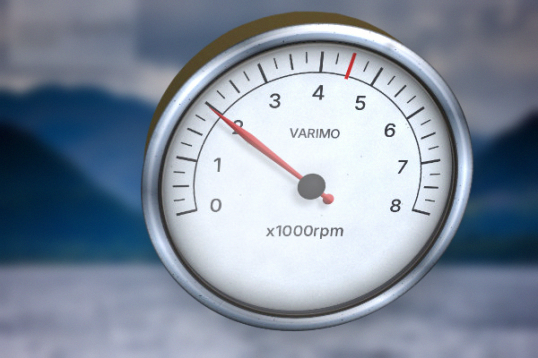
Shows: 2000 rpm
